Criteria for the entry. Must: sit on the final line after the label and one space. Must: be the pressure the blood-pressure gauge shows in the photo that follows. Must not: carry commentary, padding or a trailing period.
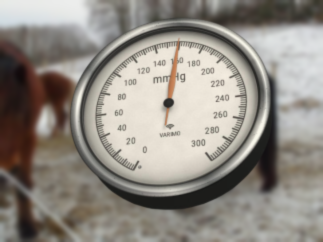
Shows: 160 mmHg
